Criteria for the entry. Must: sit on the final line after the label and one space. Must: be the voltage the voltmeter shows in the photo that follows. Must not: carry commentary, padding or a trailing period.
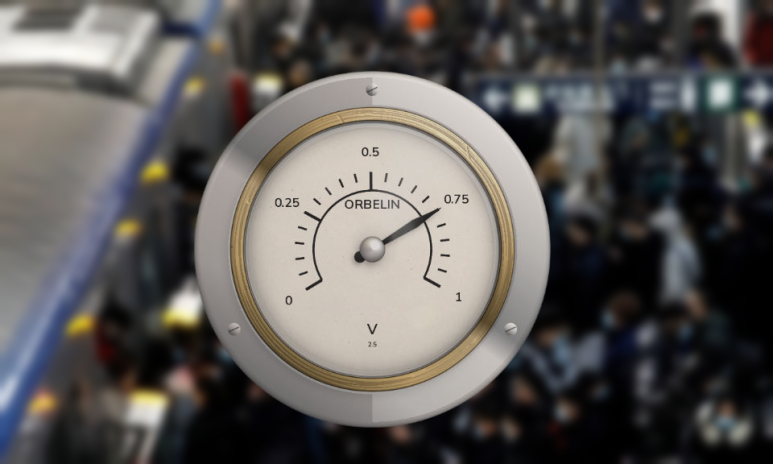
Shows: 0.75 V
